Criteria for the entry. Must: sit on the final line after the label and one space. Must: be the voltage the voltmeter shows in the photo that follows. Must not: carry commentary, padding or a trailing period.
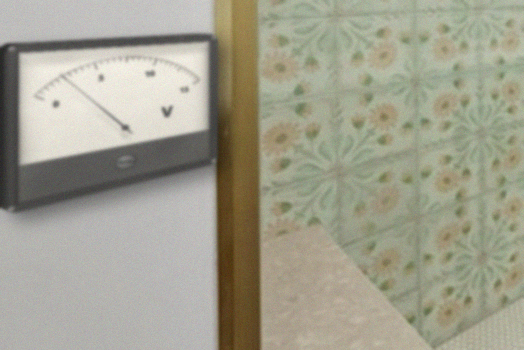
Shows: 2.5 V
